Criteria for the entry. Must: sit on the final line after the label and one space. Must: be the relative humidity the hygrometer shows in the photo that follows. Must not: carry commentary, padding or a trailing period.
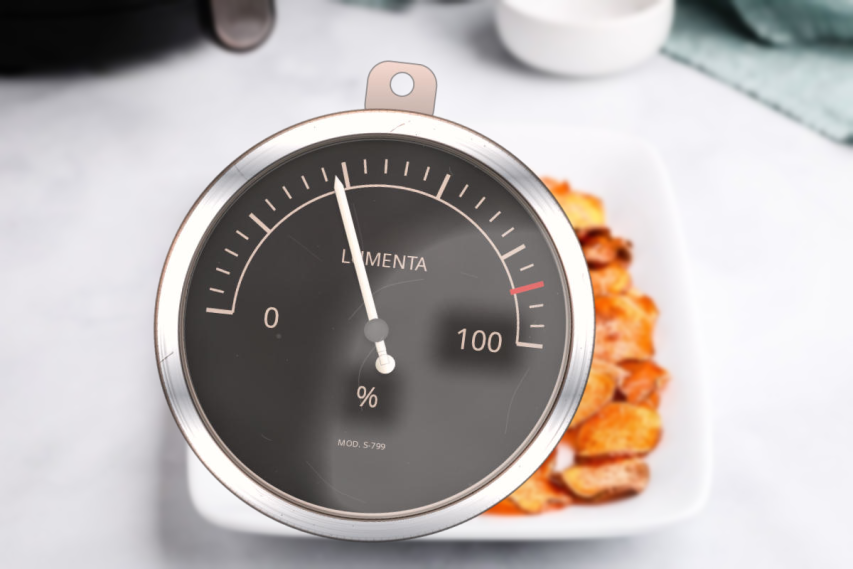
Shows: 38 %
